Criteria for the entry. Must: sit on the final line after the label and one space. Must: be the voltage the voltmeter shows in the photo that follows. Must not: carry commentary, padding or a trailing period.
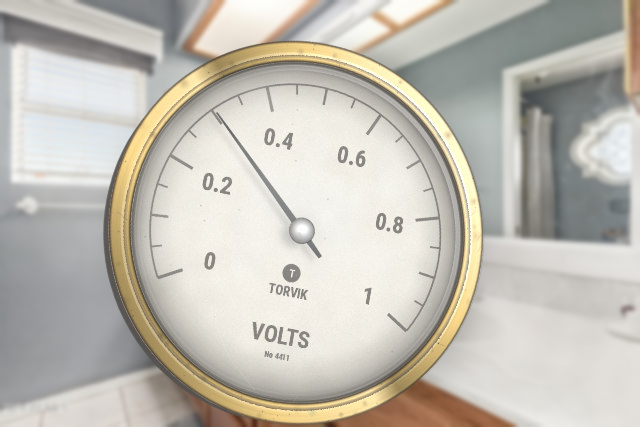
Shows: 0.3 V
